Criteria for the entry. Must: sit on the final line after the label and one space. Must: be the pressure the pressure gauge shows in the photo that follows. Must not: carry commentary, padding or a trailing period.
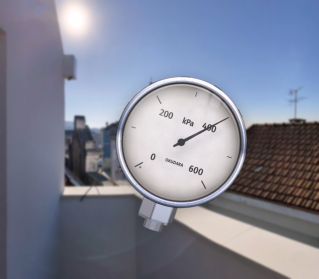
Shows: 400 kPa
